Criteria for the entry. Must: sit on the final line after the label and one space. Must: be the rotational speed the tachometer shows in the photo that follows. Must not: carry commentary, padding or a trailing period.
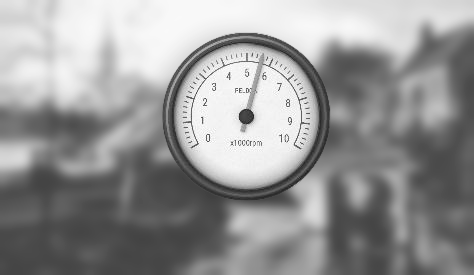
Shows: 5600 rpm
